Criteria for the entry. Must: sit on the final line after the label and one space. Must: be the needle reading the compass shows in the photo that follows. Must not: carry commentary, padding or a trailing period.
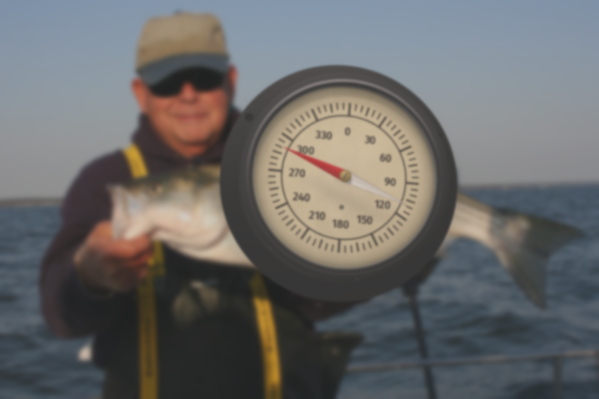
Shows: 290 °
